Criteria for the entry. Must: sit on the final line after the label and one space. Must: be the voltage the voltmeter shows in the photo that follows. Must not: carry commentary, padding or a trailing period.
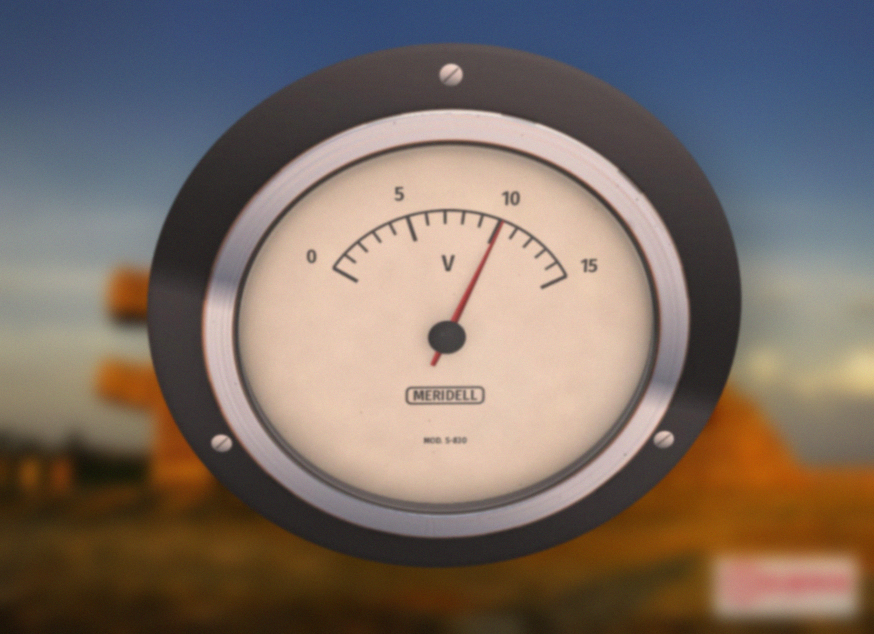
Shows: 10 V
